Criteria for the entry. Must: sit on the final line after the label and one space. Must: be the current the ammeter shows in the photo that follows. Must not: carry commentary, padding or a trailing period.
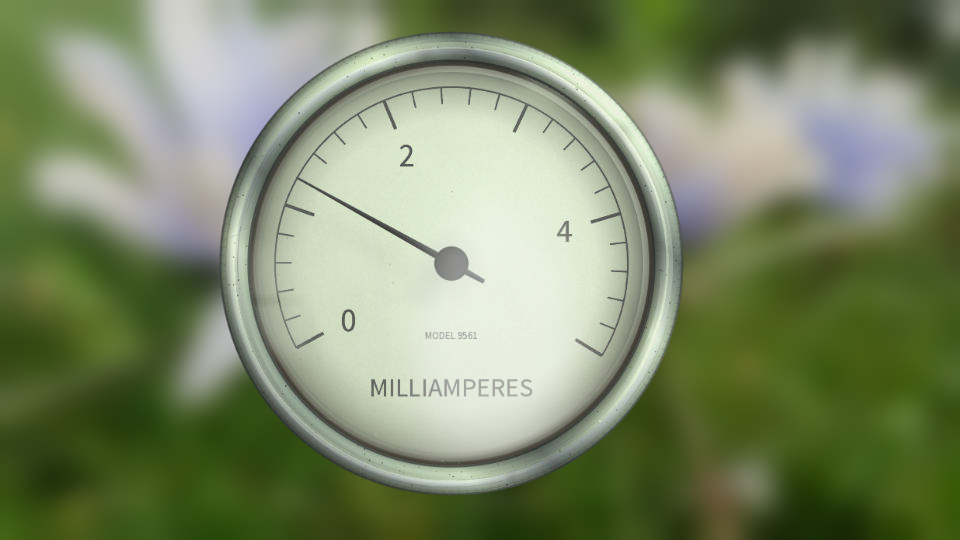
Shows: 1.2 mA
